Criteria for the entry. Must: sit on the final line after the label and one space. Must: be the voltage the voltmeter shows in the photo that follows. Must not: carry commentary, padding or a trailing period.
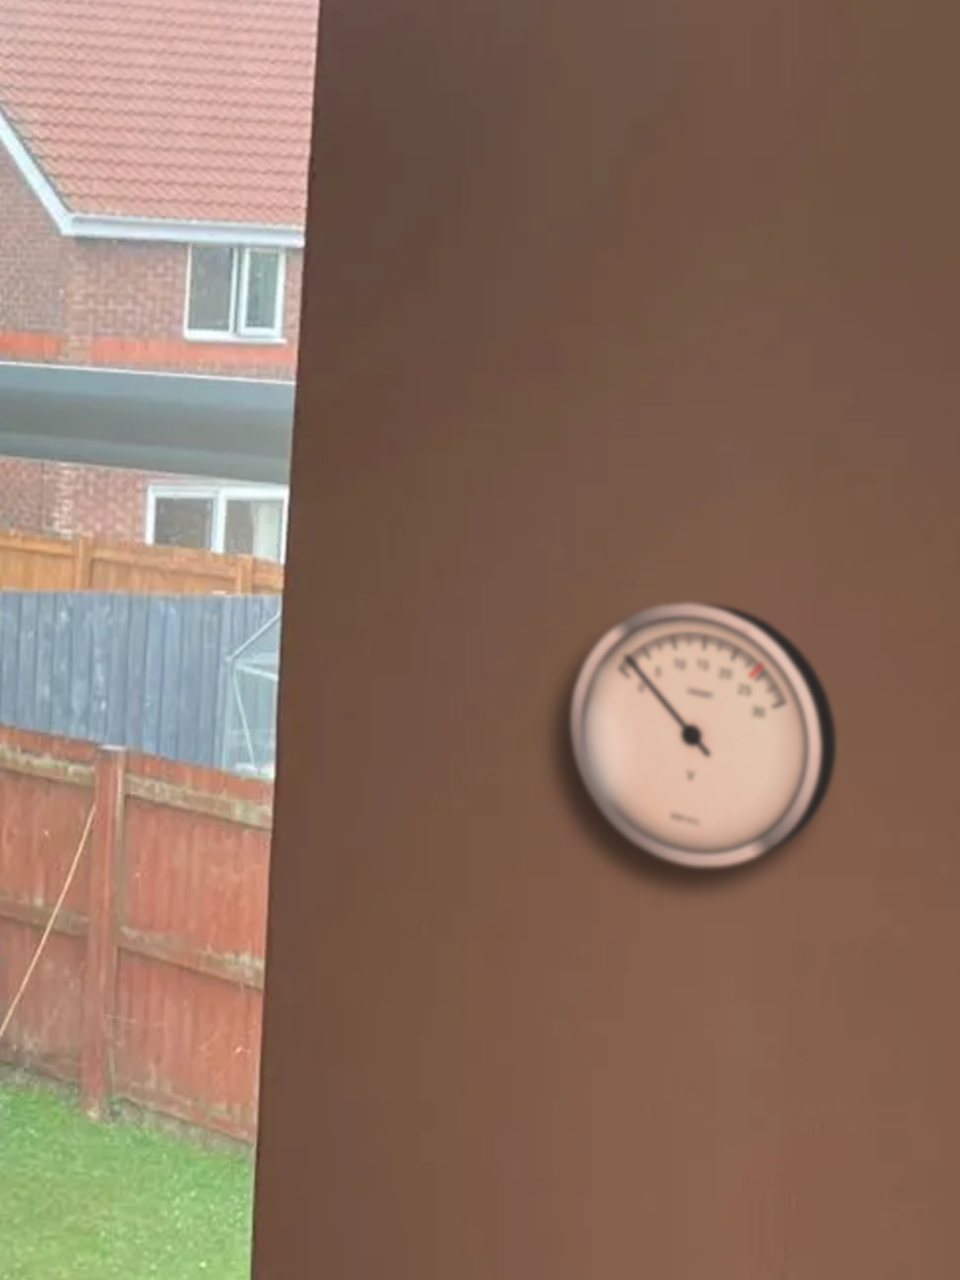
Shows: 2.5 V
